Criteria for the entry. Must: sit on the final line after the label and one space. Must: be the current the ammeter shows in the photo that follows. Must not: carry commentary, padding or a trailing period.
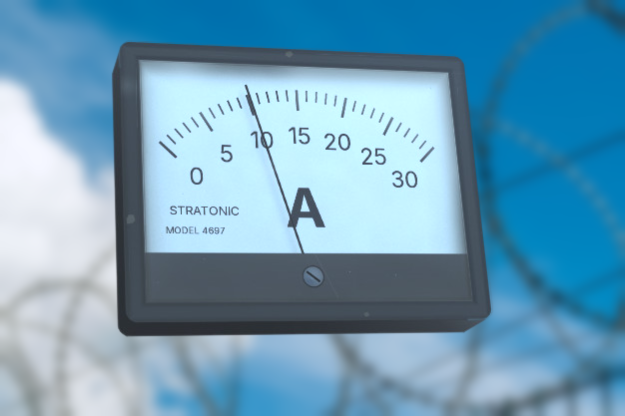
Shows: 10 A
